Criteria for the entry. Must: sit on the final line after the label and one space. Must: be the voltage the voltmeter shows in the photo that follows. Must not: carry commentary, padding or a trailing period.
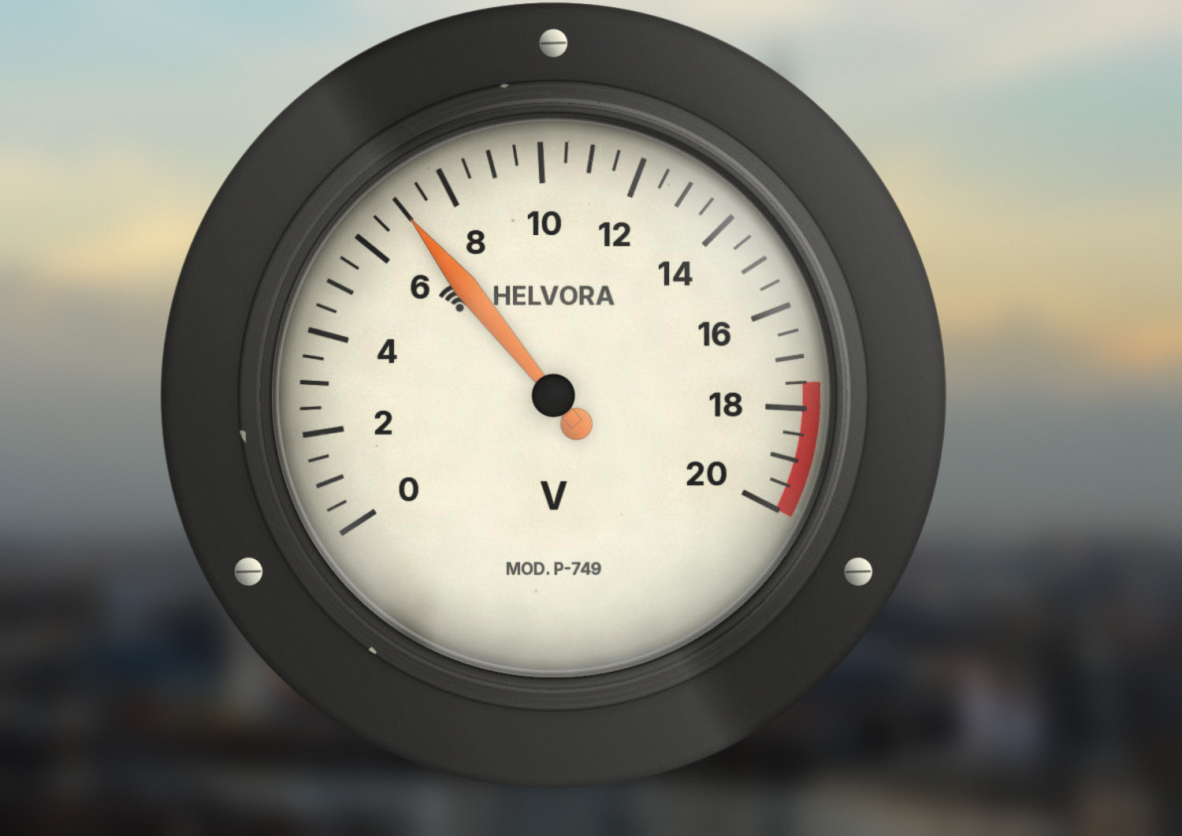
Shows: 7 V
